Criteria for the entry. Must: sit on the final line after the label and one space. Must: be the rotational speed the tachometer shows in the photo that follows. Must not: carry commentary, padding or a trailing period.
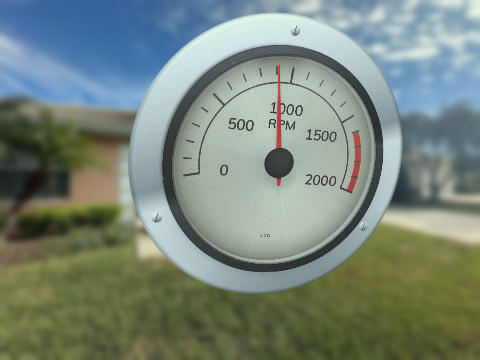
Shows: 900 rpm
